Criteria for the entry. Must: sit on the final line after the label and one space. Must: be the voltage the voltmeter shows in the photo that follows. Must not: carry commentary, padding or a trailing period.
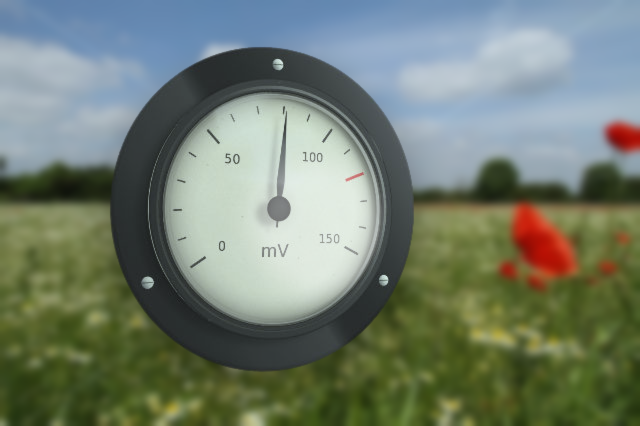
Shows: 80 mV
